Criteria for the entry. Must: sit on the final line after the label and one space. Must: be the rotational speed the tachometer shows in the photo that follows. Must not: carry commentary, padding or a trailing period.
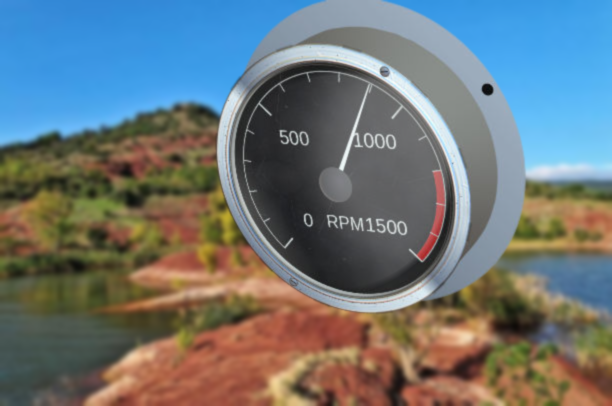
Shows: 900 rpm
